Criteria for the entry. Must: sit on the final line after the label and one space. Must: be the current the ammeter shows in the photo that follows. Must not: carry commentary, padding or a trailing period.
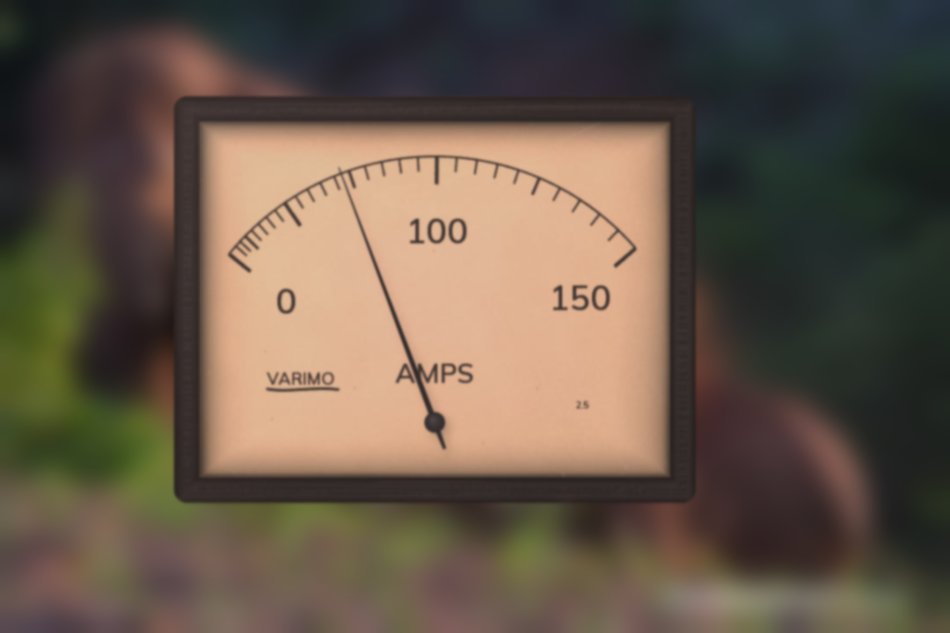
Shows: 72.5 A
